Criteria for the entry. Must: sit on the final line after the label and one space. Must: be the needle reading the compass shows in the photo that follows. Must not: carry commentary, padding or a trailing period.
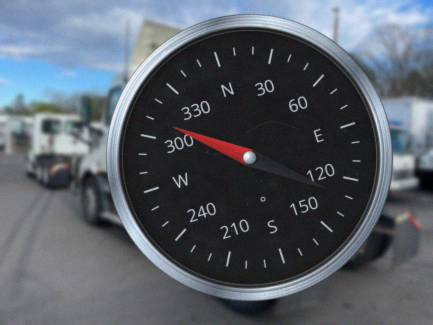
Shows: 310 °
